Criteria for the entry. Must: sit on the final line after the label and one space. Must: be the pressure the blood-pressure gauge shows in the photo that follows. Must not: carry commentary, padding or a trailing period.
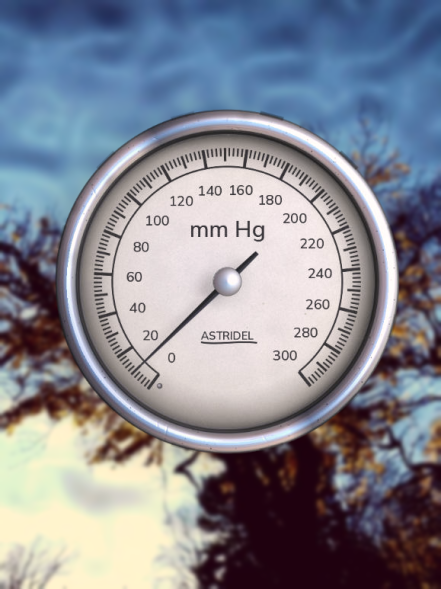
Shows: 10 mmHg
